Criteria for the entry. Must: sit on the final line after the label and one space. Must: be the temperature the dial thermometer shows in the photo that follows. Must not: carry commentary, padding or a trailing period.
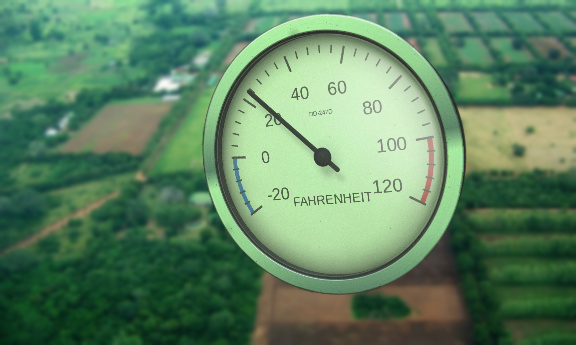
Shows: 24 °F
